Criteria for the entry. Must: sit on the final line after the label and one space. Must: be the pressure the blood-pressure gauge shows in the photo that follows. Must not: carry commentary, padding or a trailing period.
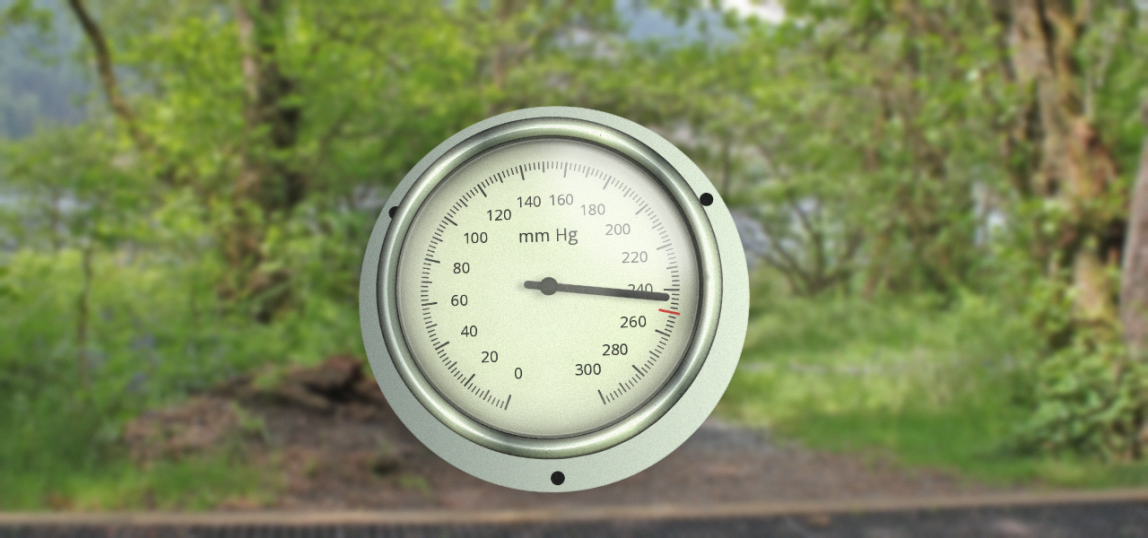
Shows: 244 mmHg
